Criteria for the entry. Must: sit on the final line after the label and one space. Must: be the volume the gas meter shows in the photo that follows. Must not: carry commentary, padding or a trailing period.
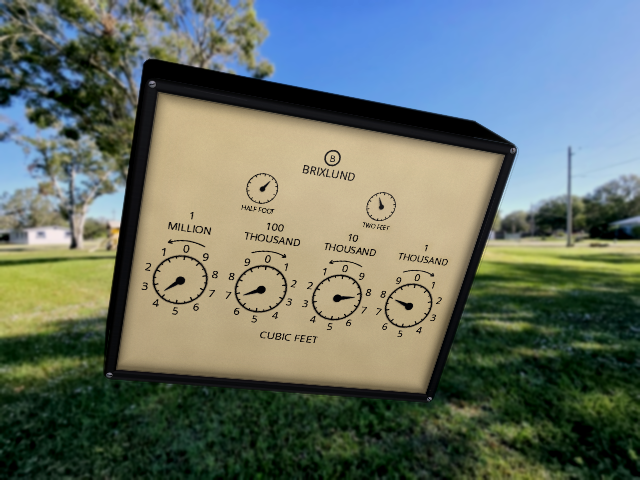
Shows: 367800 ft³
